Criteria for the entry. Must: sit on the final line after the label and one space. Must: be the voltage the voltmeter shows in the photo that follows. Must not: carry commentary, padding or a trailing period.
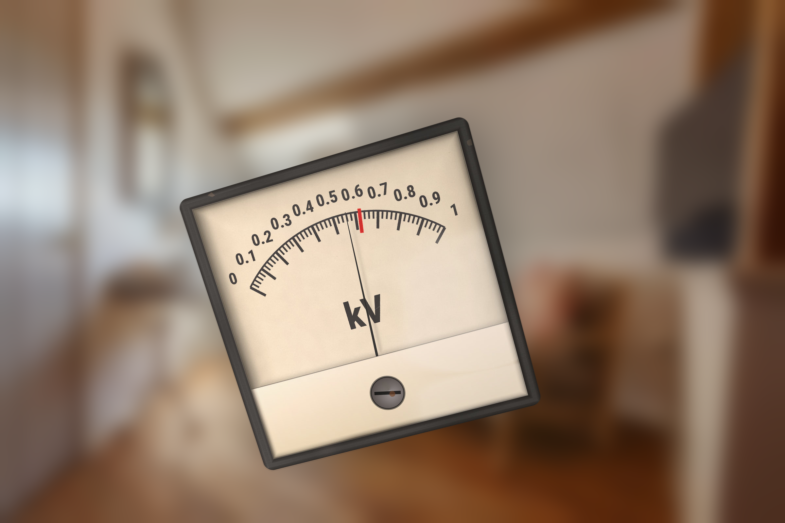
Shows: 0.56 kV
